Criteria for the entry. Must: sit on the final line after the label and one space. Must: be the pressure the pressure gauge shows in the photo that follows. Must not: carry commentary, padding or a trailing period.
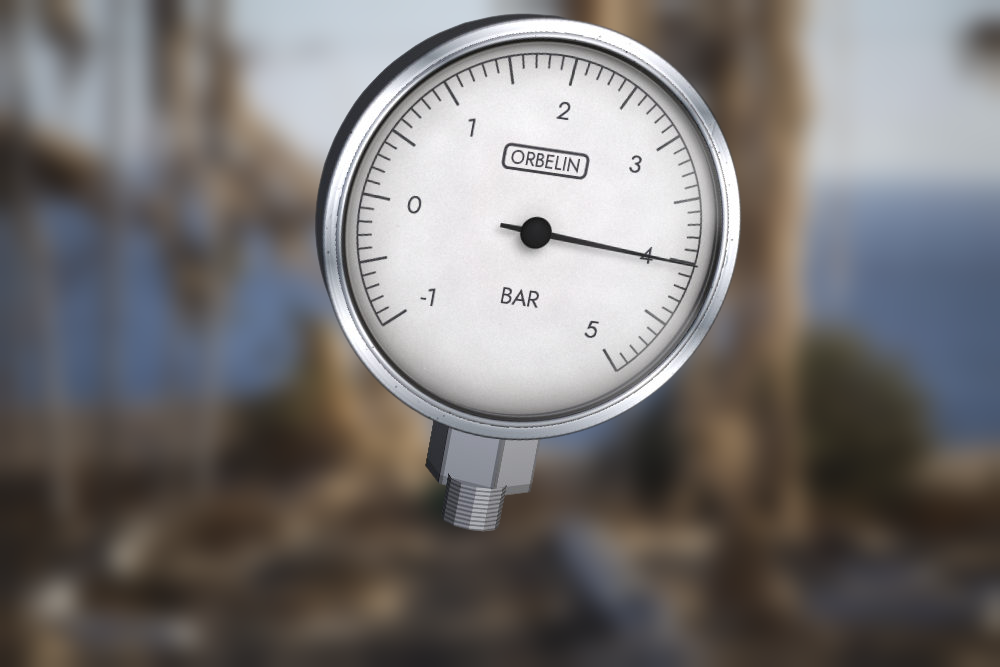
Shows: 4 bar
